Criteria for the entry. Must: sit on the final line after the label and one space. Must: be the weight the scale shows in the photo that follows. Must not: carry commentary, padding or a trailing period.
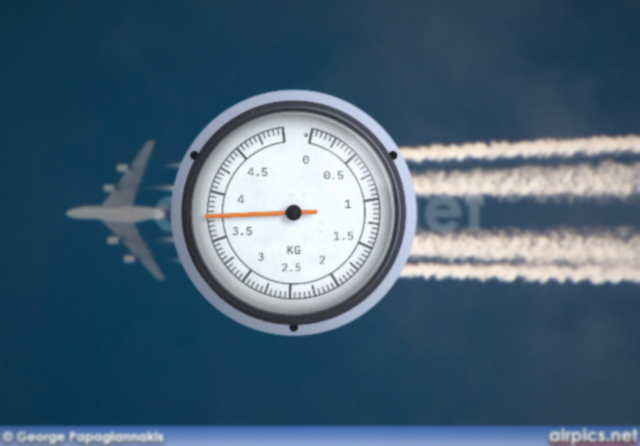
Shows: 3.75 kg
